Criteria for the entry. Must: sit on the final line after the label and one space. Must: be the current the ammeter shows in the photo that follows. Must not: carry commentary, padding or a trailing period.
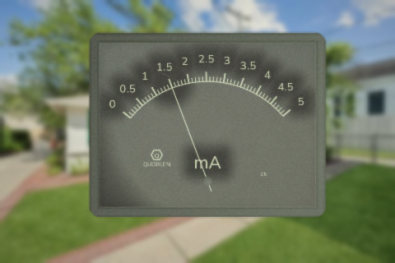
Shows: 1.5 mA
